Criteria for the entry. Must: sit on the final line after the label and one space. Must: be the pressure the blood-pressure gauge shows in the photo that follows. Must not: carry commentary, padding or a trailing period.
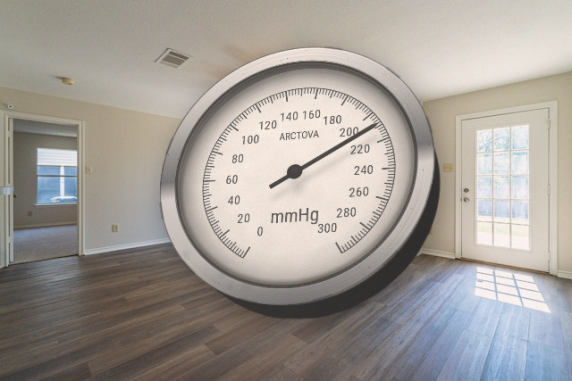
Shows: 210 mmHg
